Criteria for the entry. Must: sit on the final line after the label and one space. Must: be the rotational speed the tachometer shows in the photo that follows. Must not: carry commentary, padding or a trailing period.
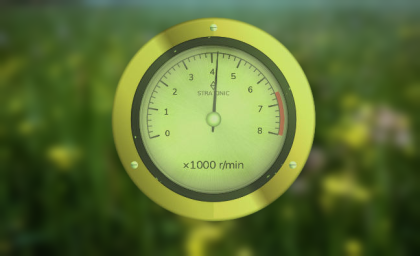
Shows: 4200 rpm
